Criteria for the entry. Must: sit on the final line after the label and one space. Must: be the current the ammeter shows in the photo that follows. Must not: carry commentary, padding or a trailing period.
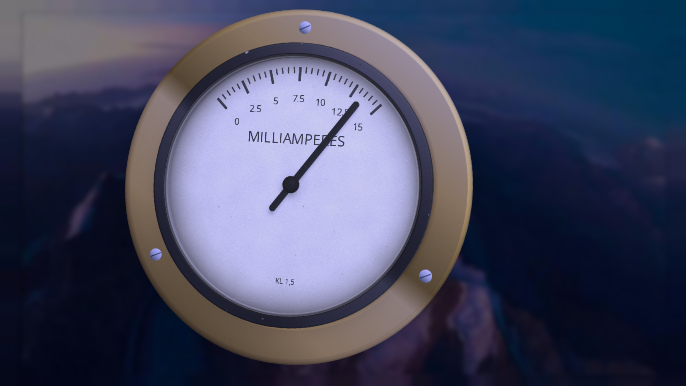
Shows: 13.5 mA
